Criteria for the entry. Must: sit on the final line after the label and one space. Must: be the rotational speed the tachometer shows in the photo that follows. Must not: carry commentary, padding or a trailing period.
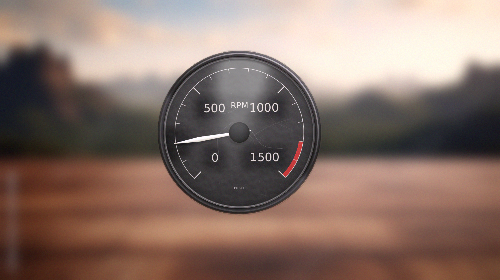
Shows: 200 rpm
